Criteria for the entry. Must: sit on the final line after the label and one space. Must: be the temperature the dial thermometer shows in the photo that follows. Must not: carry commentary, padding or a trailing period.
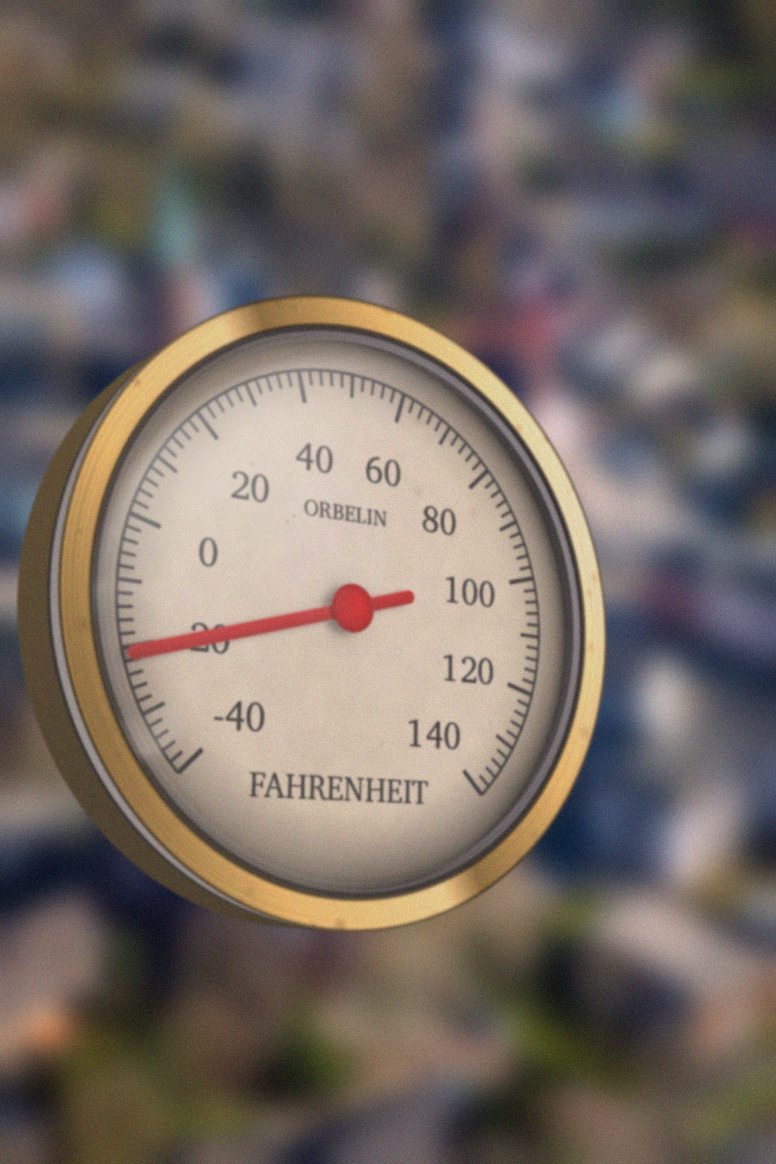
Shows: -21 °F
